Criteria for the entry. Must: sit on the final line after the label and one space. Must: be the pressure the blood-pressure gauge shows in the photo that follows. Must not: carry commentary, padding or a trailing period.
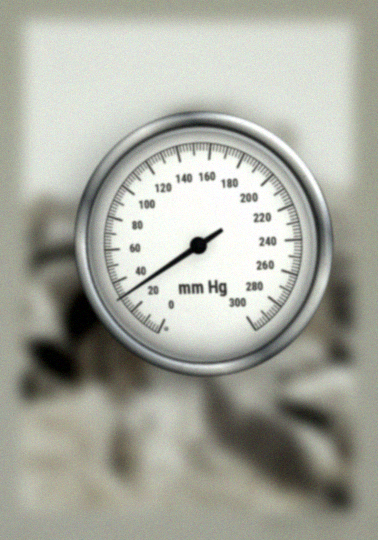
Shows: 30 mmHg
